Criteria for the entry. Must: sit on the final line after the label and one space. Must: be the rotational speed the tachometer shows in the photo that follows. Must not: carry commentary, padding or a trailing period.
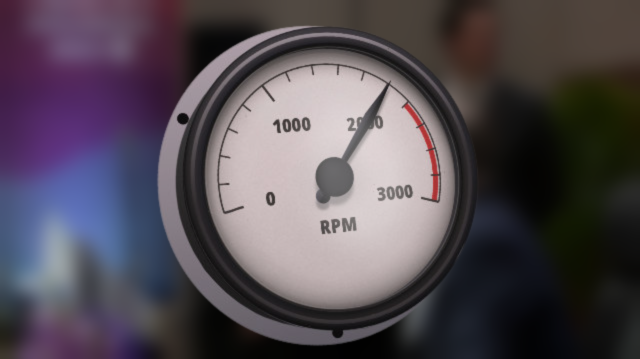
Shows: 2000 rpm
